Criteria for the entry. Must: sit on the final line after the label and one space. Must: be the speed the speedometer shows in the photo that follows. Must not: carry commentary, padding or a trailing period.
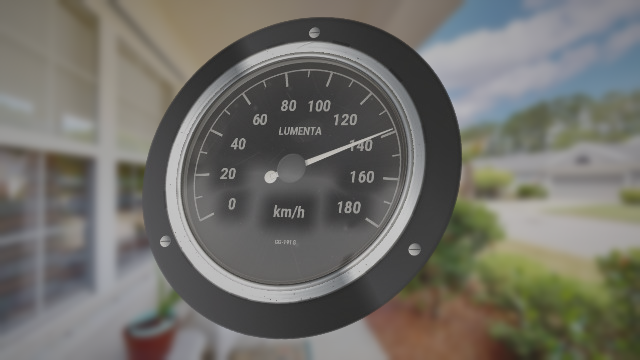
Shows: 140 km/h
